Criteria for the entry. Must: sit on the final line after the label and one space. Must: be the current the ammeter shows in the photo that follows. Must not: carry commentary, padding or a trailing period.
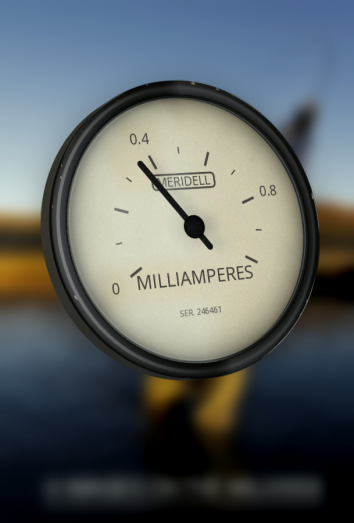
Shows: 0.35 mA
